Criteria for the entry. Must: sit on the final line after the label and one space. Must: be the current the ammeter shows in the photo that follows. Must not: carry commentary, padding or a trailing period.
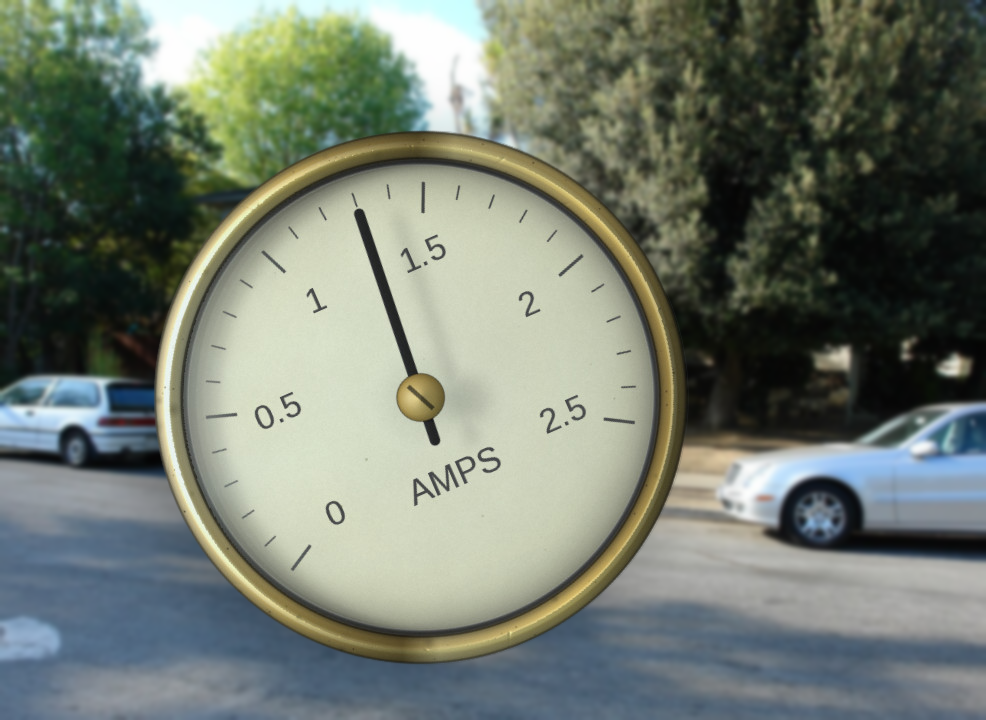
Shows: 1.3 A
